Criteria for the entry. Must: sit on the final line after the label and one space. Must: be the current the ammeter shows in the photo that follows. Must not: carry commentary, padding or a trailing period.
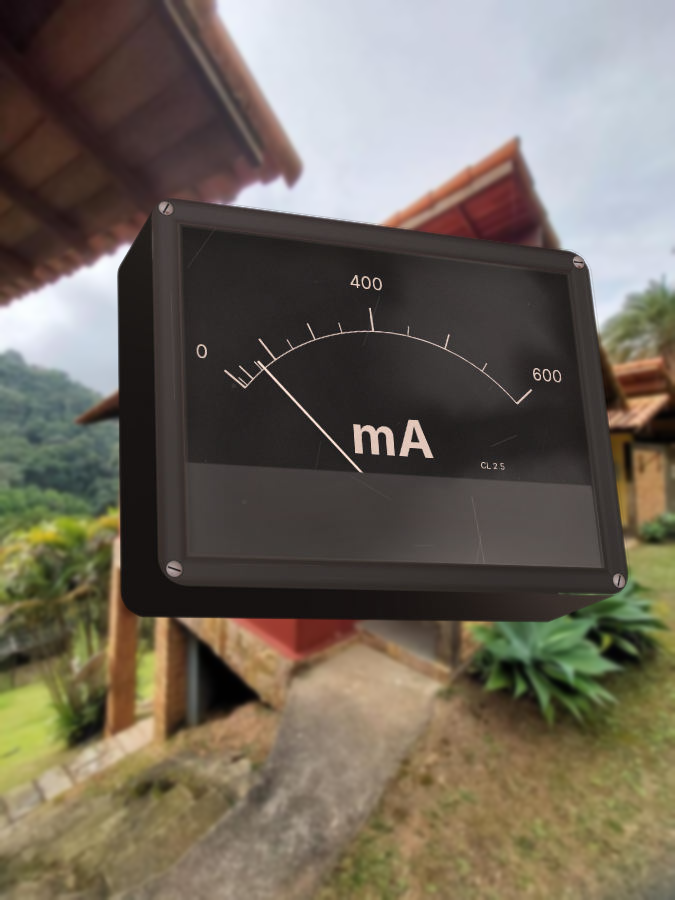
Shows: 150 mA
